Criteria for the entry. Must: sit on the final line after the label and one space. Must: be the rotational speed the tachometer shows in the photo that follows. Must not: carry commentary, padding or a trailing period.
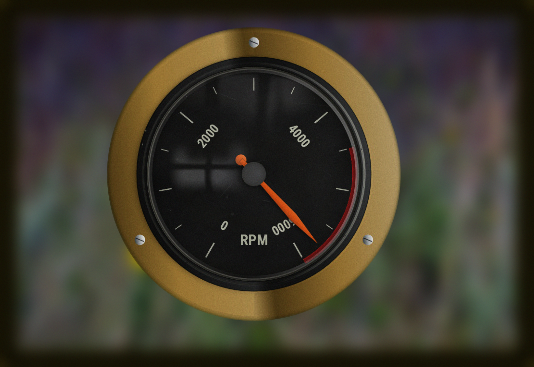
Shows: 5750 rpm
